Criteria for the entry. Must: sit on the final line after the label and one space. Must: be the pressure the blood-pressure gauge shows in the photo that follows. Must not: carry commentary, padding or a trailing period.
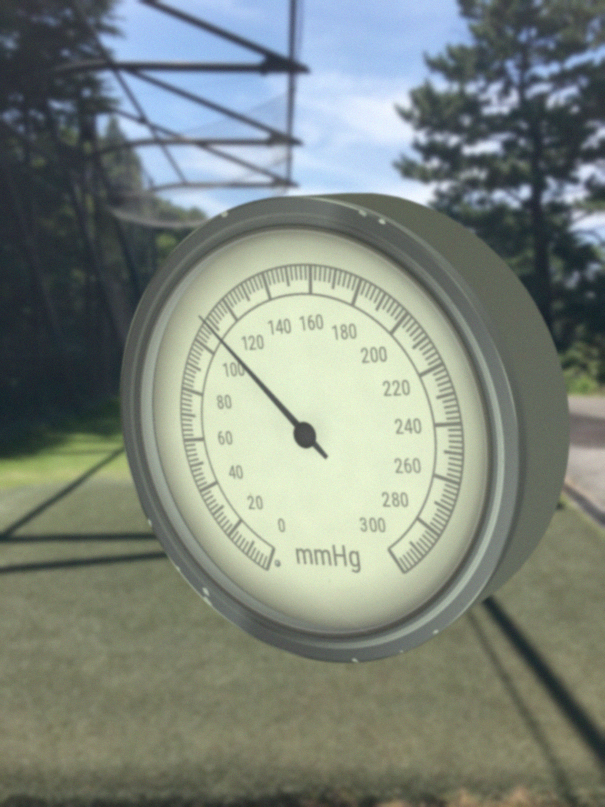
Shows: 110 mmHg
